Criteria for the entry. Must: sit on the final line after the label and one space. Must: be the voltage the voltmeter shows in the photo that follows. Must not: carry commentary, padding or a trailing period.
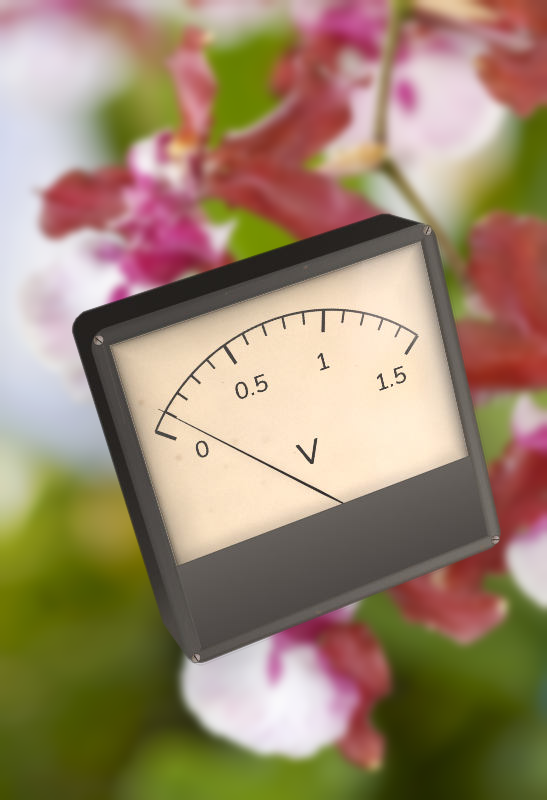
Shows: 0.1 V
